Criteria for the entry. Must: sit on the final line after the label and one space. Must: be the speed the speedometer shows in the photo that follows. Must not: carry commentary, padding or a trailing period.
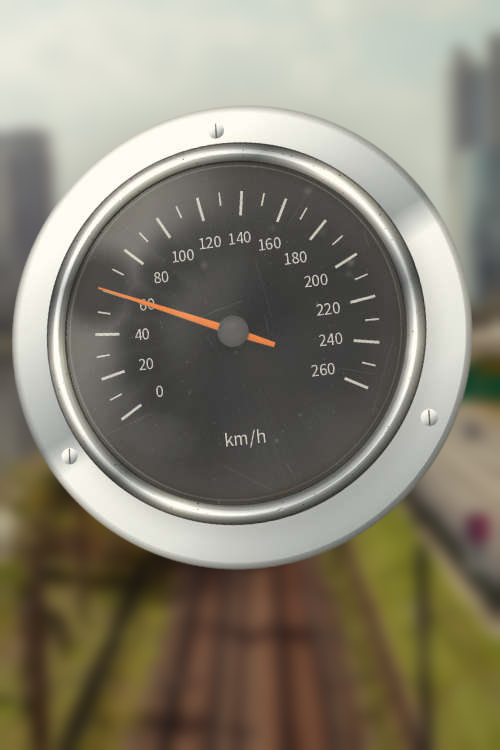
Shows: 60 km/h
